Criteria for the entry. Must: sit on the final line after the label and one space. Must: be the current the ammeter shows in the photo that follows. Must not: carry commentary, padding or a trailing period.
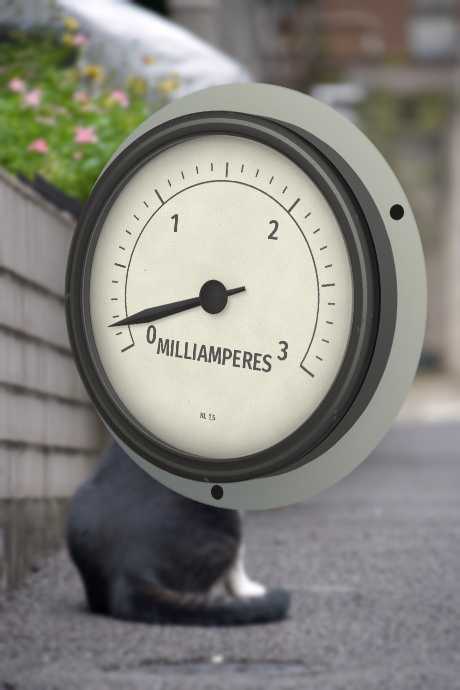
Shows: 0.15 mA
